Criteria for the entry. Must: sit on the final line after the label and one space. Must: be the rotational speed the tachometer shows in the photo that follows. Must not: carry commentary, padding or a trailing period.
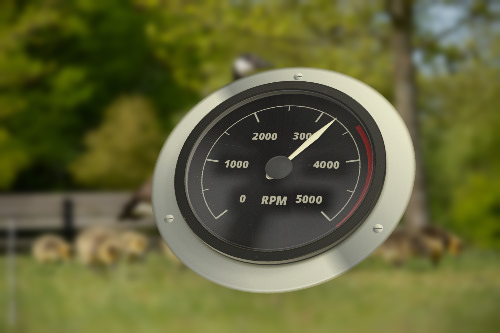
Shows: 3250 rpm
